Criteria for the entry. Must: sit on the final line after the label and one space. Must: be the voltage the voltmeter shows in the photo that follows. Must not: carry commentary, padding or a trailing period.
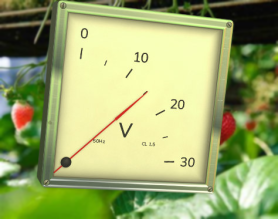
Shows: 15 V
